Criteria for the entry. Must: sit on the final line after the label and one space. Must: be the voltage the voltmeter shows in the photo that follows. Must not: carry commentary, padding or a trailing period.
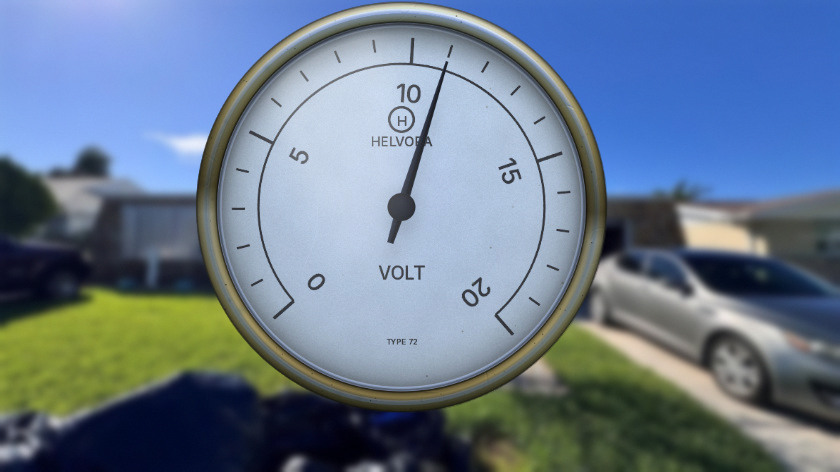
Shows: 11 V
